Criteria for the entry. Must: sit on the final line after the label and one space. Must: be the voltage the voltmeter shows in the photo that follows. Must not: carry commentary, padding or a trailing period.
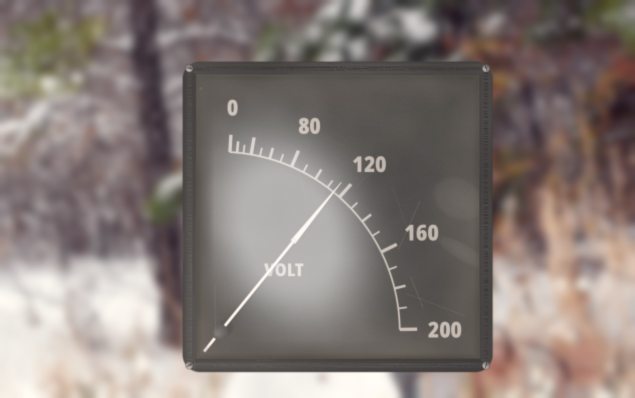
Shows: 115 V
